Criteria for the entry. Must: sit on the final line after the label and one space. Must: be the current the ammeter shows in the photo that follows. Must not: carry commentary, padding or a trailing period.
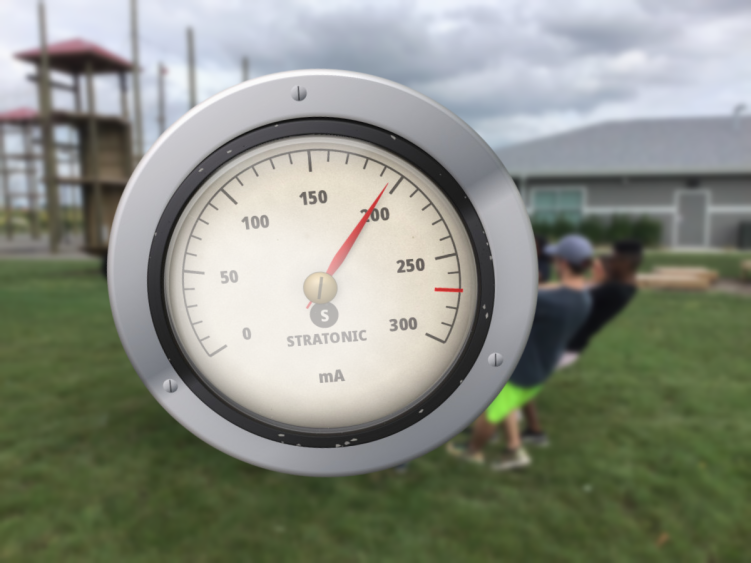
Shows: 195 mA
